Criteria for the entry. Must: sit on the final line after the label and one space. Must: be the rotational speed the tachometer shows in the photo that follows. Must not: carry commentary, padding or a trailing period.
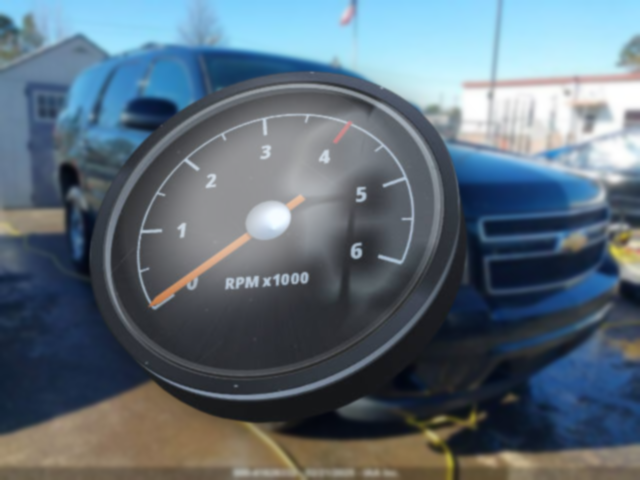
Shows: 0 rpm
